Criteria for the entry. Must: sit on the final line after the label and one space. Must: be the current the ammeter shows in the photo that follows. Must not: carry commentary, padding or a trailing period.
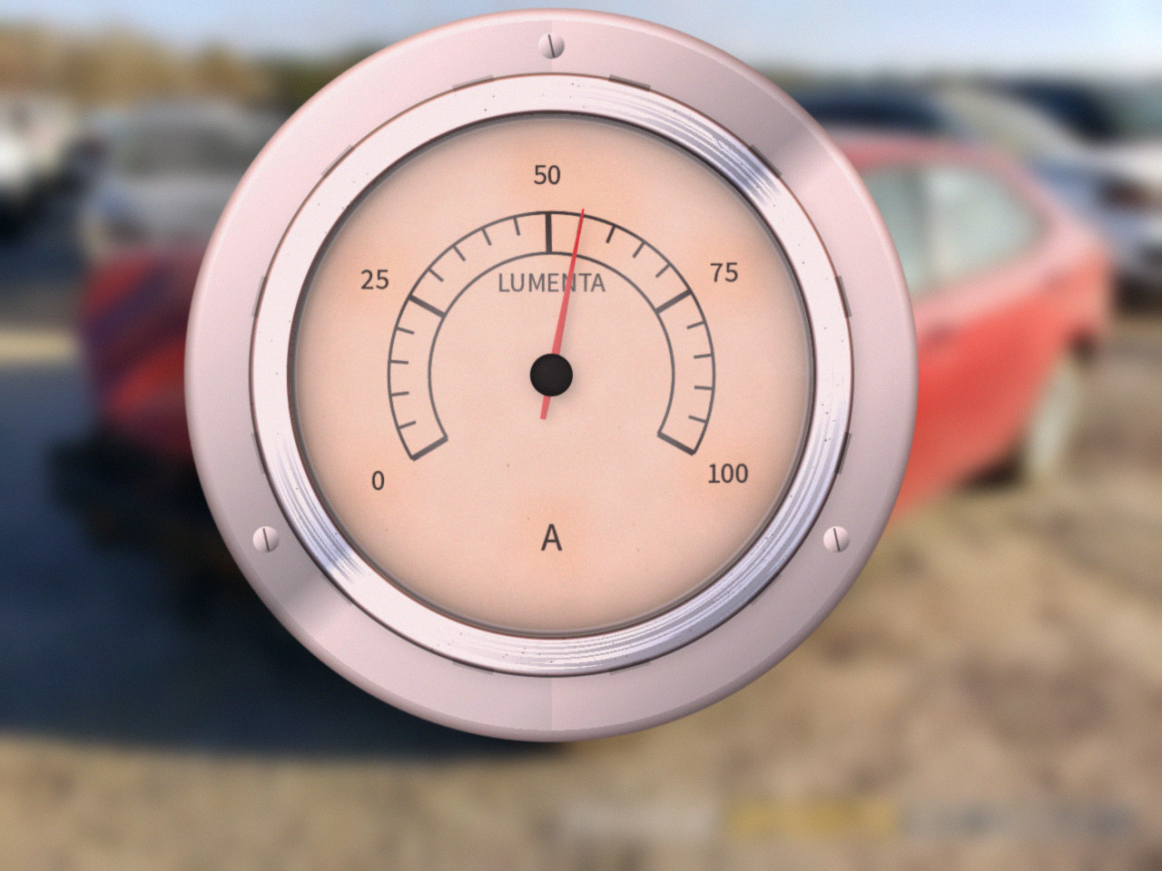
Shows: 55 A
